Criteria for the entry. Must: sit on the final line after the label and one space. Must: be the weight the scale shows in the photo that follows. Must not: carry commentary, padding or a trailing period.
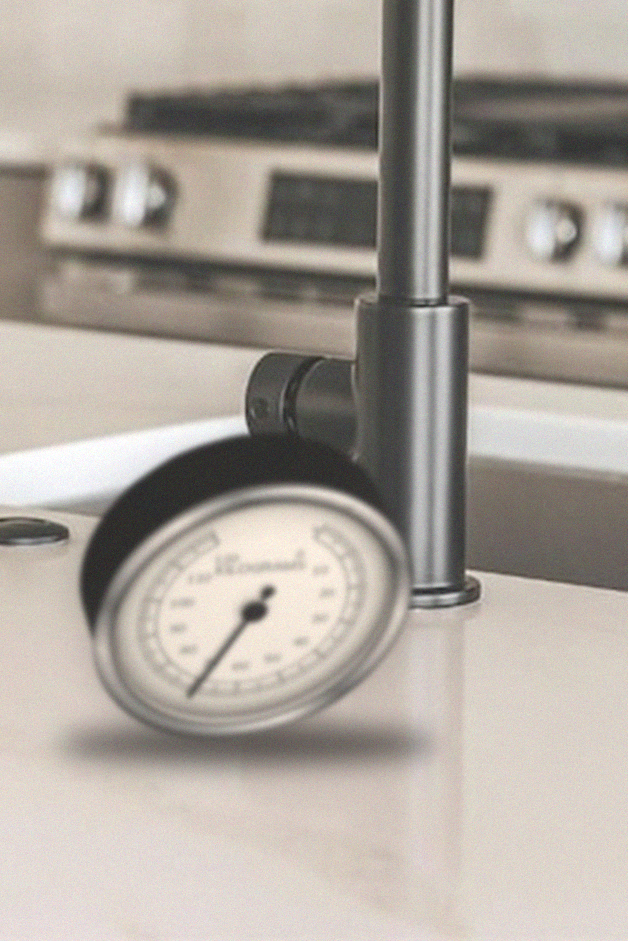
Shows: 70 kg
